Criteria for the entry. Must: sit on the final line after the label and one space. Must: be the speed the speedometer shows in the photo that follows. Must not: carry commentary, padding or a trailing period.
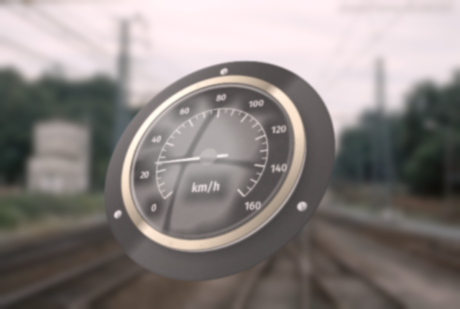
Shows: 25 km/h
